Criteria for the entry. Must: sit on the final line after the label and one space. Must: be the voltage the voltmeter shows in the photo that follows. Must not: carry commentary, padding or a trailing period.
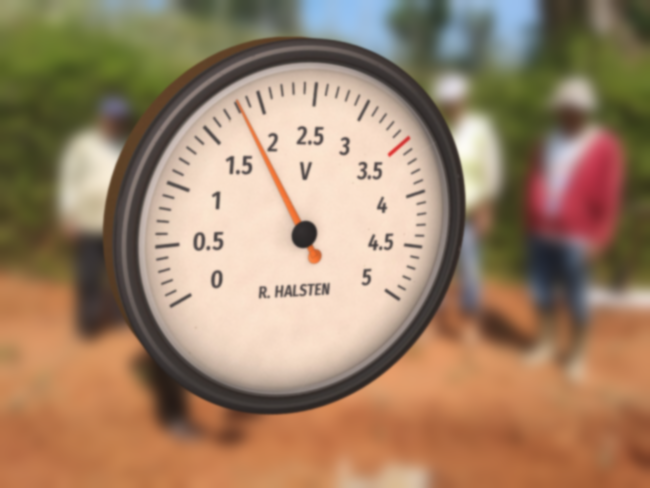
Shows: 1.8 V
